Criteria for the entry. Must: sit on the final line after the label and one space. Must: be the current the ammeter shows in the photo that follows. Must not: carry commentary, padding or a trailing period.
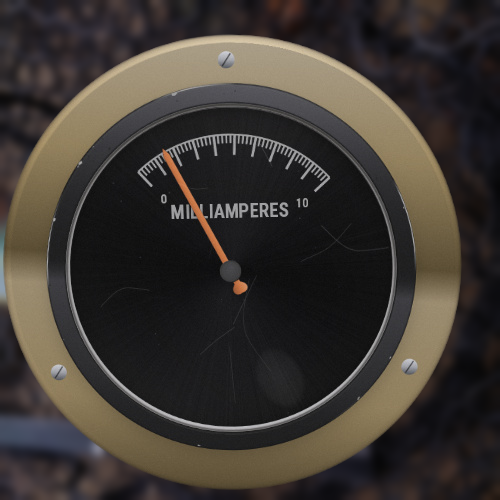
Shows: 1.6 mA
